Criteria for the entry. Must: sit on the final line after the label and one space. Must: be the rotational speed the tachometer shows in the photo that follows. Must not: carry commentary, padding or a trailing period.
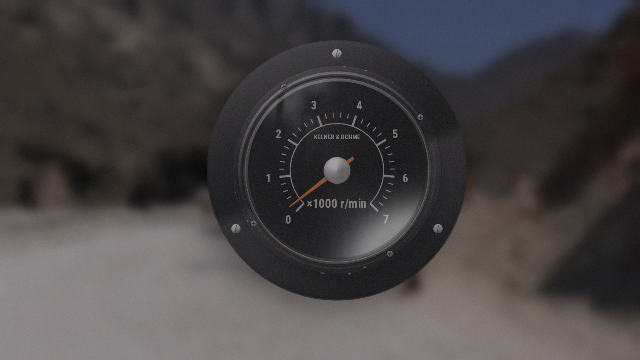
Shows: 200 rpm
